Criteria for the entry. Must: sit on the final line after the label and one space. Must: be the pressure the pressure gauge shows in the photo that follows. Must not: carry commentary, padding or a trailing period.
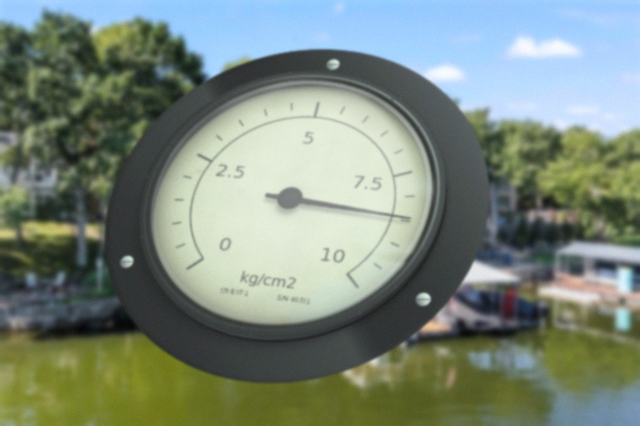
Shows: 8.5 kg/cm²
